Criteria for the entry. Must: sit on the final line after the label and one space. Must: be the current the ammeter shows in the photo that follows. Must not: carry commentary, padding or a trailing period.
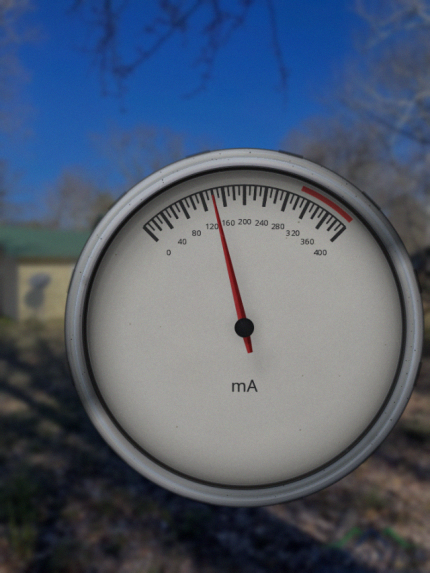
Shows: 140 mA
